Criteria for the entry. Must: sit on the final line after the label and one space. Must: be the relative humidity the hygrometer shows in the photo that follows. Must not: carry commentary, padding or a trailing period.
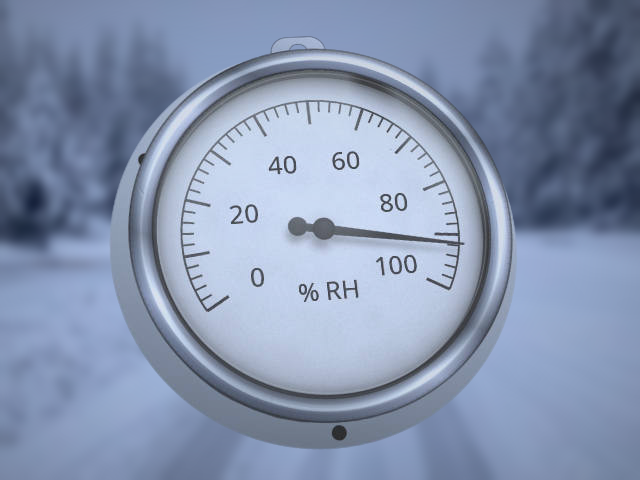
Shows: 92 %
